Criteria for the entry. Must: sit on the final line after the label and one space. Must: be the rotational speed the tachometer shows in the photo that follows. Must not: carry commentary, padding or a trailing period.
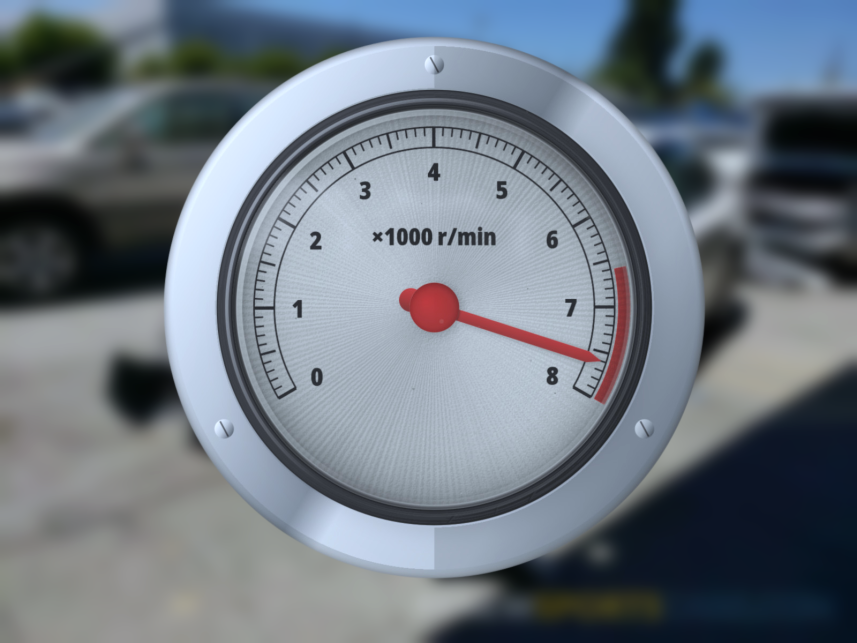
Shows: 7600 rpm
